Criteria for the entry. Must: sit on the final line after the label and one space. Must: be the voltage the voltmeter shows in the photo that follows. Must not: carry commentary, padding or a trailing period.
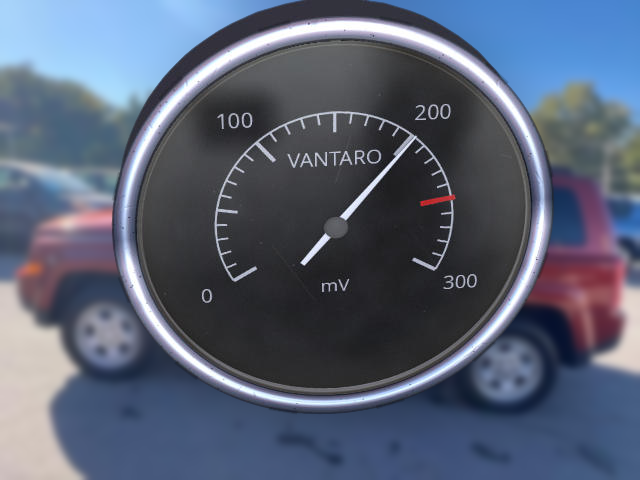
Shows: 200 mV
